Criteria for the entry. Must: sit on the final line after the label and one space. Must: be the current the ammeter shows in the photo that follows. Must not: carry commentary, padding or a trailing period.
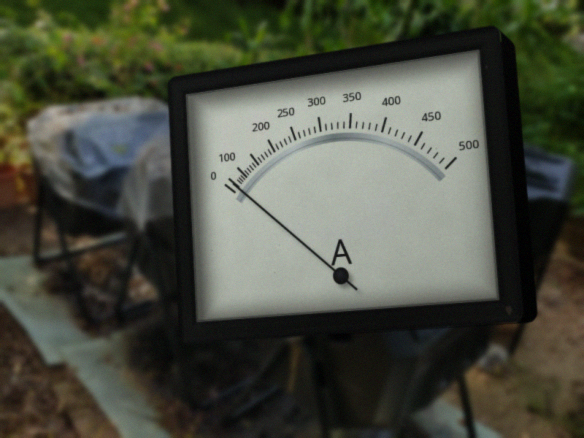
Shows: 50 A
